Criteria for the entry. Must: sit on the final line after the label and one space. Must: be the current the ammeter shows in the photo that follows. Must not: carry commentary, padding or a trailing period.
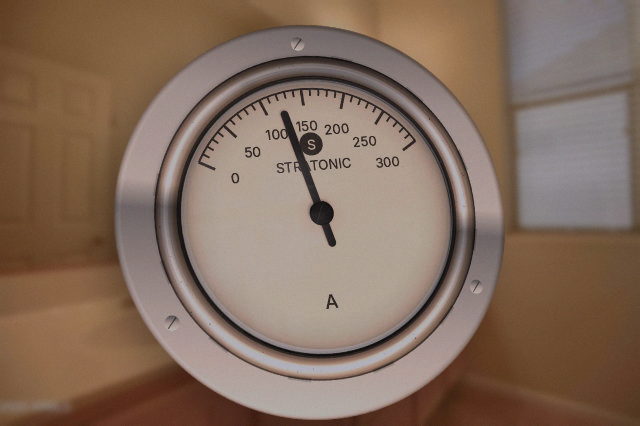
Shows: 120 A
